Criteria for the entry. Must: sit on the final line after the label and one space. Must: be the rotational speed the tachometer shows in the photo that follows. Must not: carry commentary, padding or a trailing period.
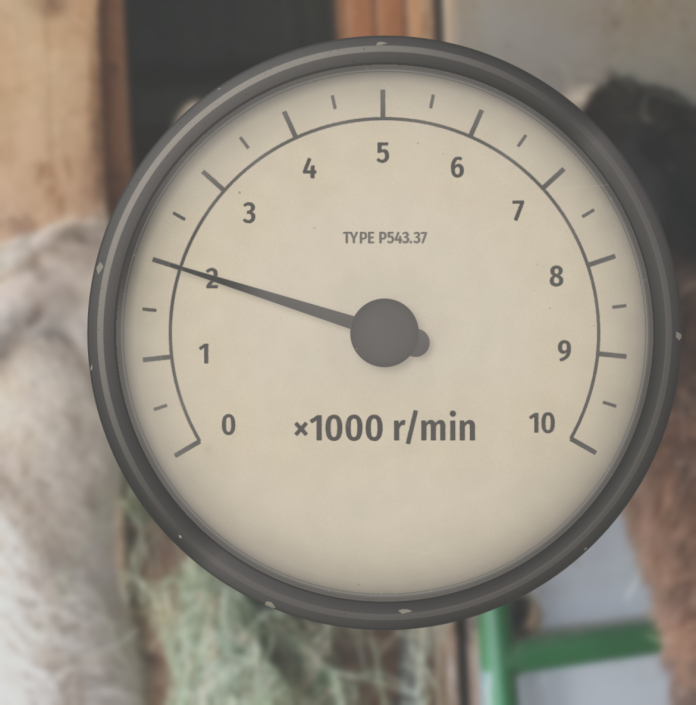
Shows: 2000 rpm
